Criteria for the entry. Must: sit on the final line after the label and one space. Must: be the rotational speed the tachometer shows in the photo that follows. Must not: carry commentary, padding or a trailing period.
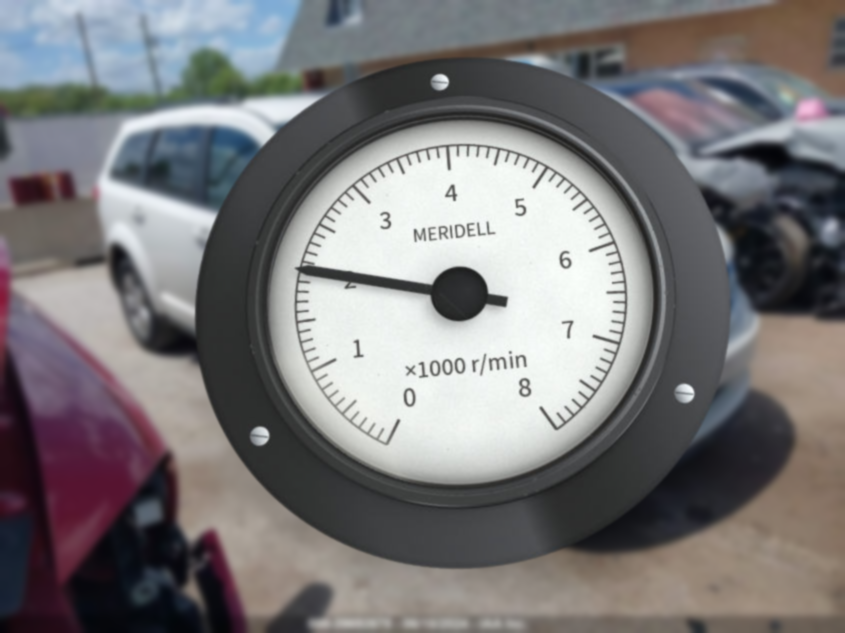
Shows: 2000 rpm
